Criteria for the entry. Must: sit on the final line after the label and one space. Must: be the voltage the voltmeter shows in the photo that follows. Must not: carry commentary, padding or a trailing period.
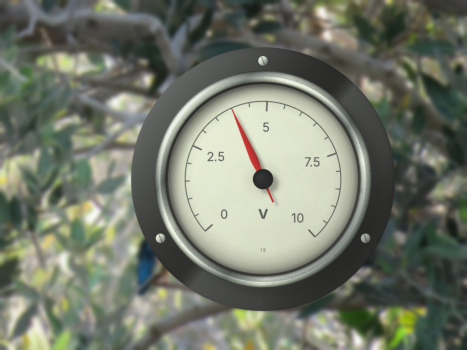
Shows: 4 V
